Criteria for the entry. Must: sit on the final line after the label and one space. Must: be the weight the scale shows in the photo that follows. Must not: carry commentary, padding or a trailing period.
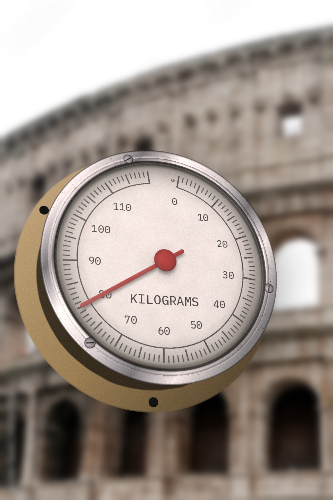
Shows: 80 kg
